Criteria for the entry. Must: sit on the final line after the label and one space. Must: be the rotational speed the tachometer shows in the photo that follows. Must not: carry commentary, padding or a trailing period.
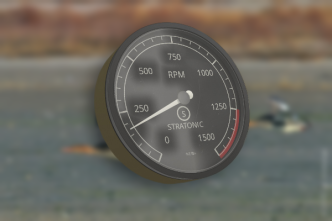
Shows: 175 rpm
